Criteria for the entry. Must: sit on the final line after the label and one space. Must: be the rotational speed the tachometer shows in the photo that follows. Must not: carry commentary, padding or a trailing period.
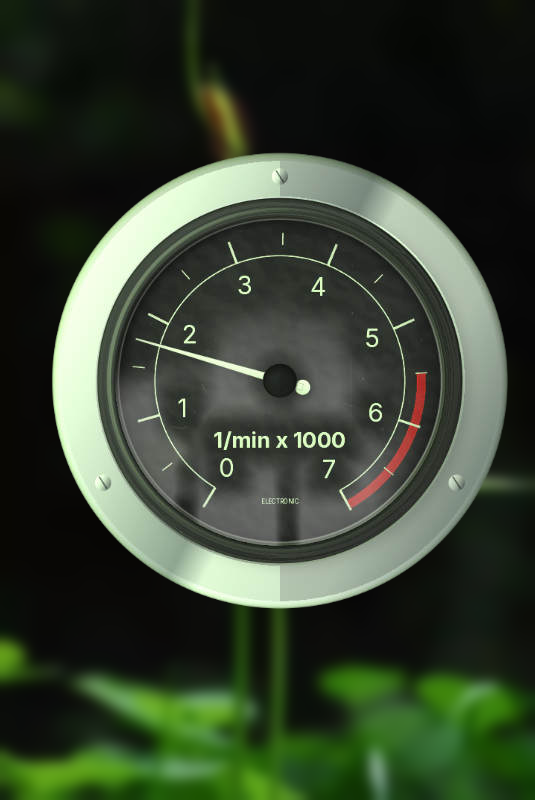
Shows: 1750 rpm
